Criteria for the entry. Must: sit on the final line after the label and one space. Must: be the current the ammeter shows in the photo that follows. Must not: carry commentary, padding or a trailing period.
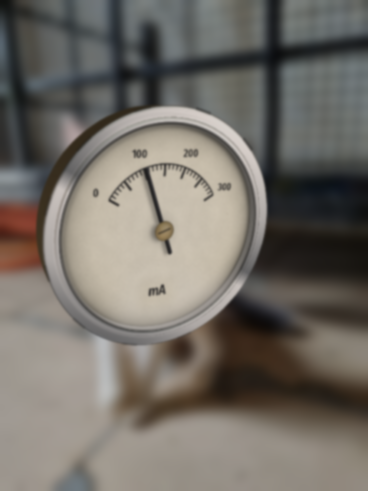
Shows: 100 mA
